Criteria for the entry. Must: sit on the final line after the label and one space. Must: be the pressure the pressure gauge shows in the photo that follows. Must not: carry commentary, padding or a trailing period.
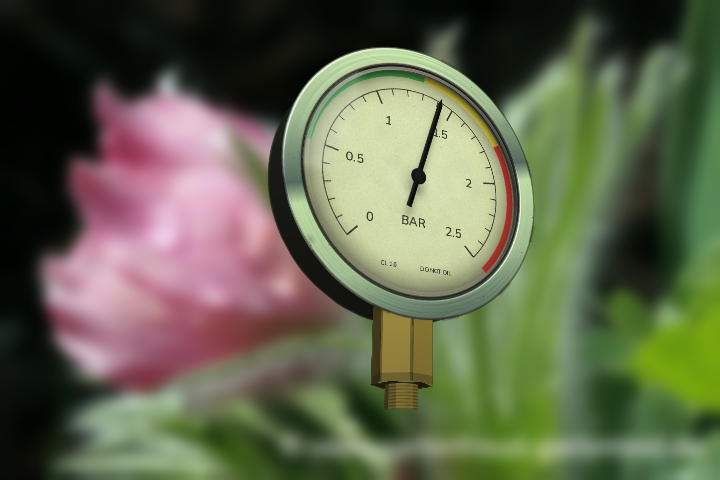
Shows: 1.4 bar
